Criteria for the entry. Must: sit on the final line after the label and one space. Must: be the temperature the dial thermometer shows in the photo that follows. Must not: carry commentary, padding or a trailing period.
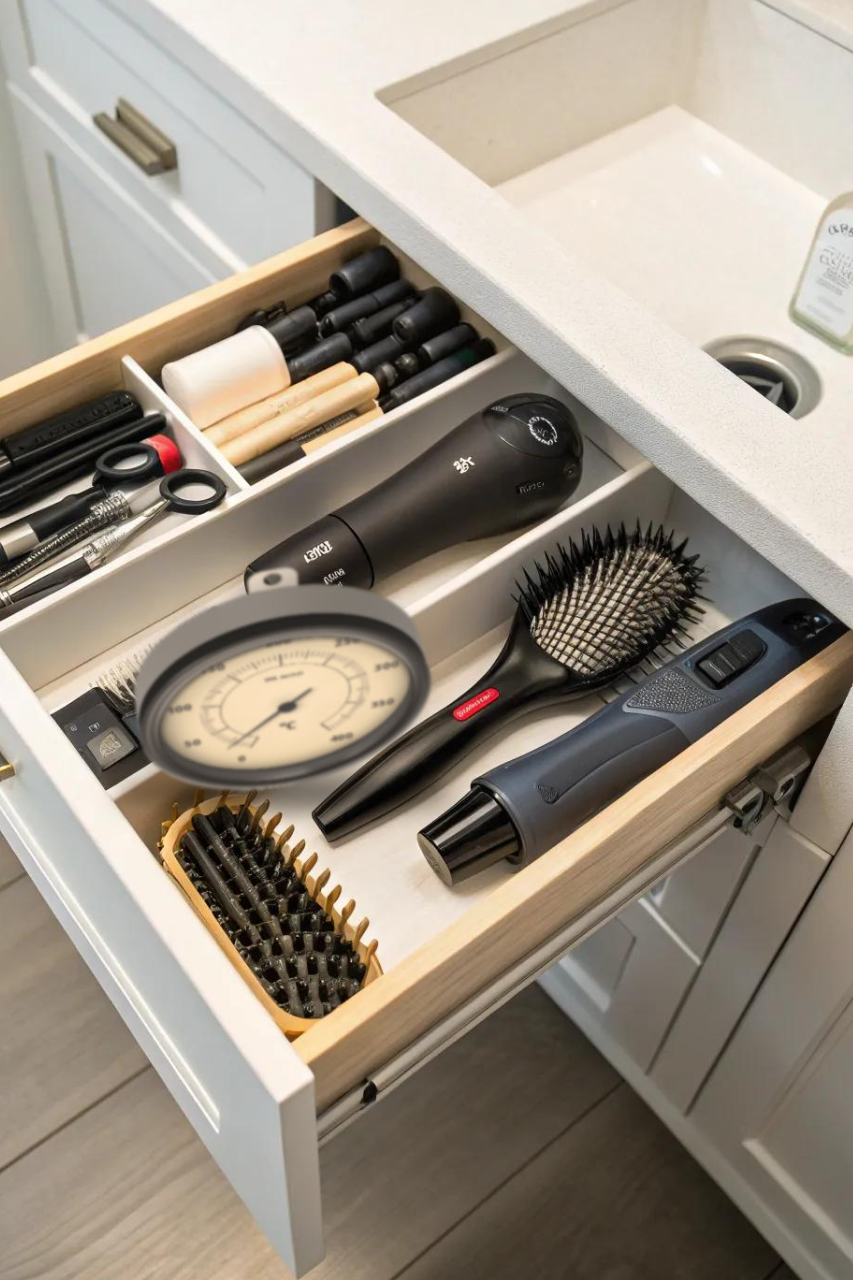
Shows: 25 °C
